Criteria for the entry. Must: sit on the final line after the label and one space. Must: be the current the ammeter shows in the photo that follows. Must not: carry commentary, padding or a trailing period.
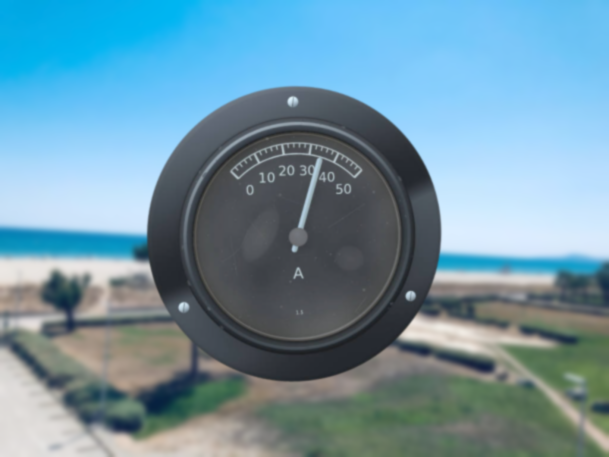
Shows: 34 A
